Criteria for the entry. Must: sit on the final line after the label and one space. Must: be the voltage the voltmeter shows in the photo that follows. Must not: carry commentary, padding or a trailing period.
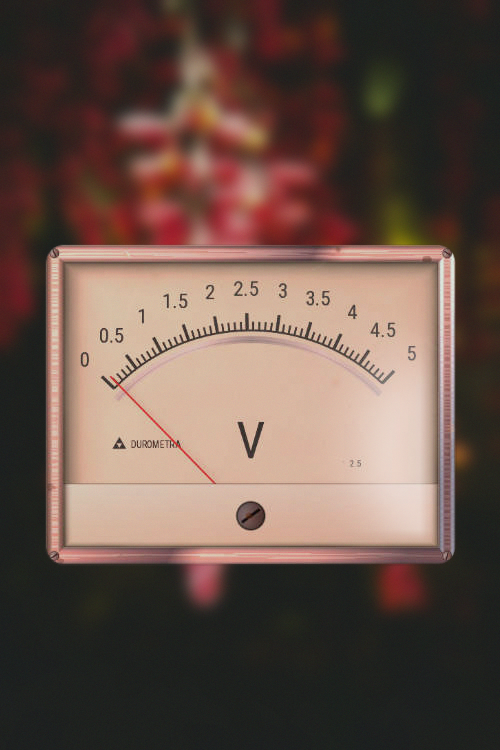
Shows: 0.1 V
